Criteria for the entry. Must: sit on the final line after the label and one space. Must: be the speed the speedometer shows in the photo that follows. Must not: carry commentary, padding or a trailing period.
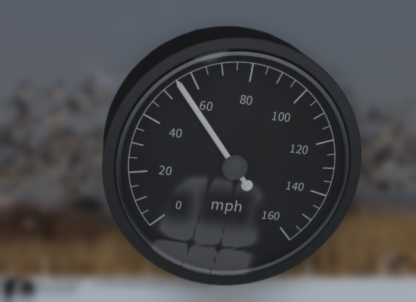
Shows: 55 mph
